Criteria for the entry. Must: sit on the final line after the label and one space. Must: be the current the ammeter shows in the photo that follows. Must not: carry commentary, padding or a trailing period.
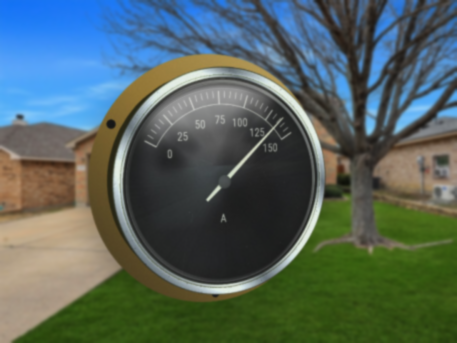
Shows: 135 A
